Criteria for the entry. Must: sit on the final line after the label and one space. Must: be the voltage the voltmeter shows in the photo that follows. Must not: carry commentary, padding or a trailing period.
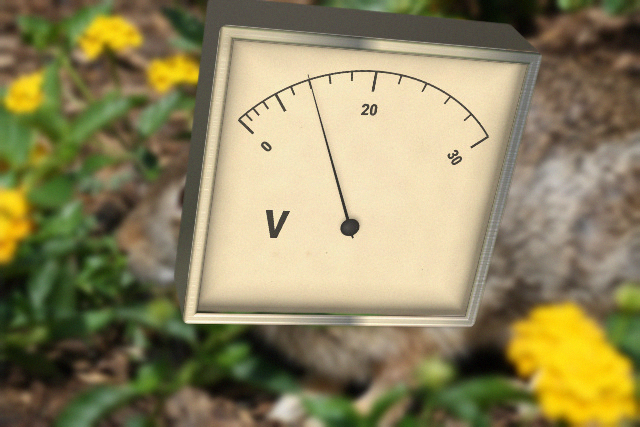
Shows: 14 V
